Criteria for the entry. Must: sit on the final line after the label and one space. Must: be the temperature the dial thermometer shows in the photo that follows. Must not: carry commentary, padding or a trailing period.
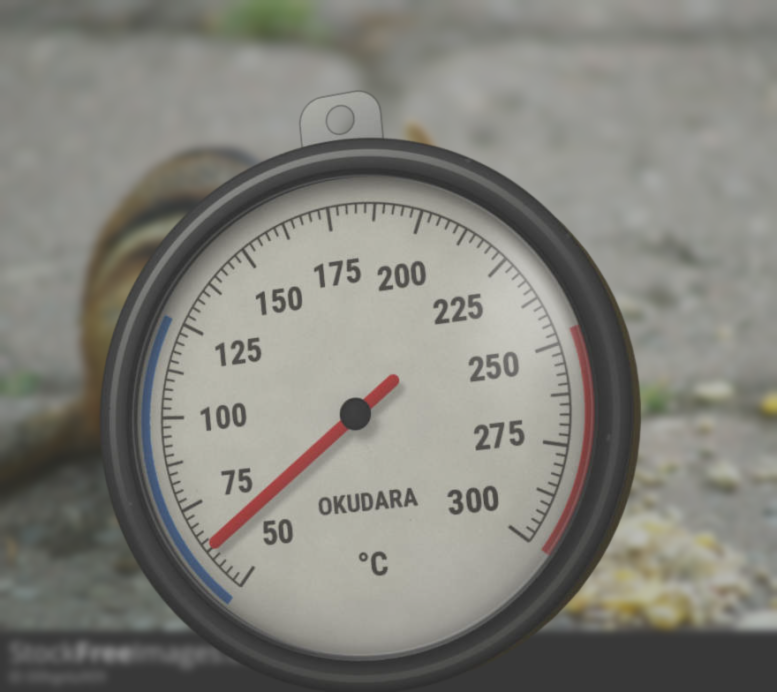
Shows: 62.5 °C
